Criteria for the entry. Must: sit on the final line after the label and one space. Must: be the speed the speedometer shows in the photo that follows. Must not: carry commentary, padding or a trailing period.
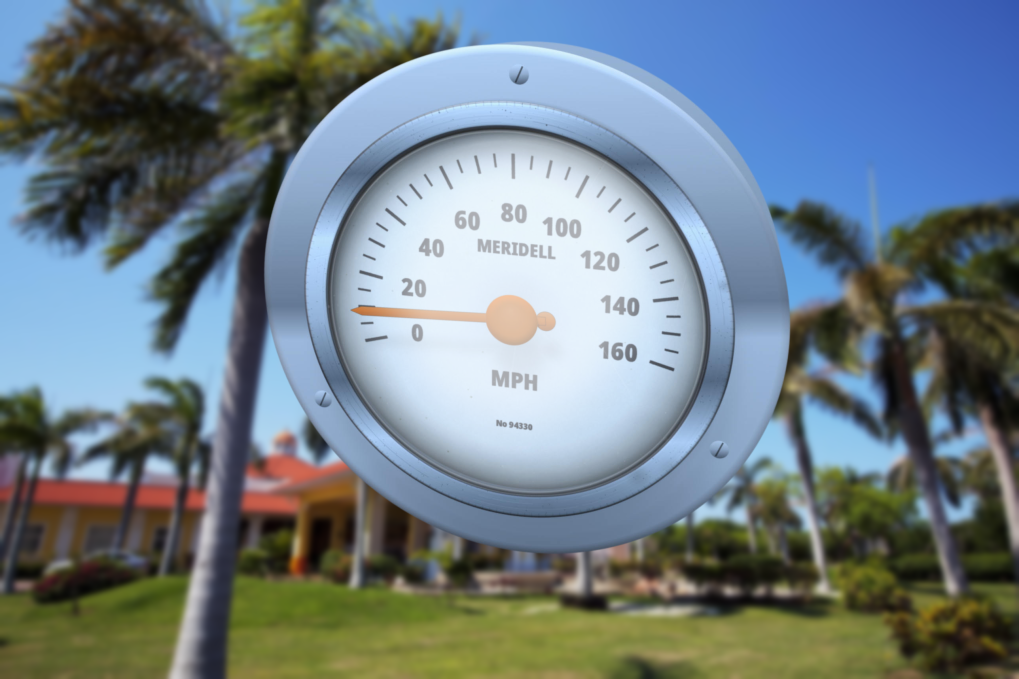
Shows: 10 mph
